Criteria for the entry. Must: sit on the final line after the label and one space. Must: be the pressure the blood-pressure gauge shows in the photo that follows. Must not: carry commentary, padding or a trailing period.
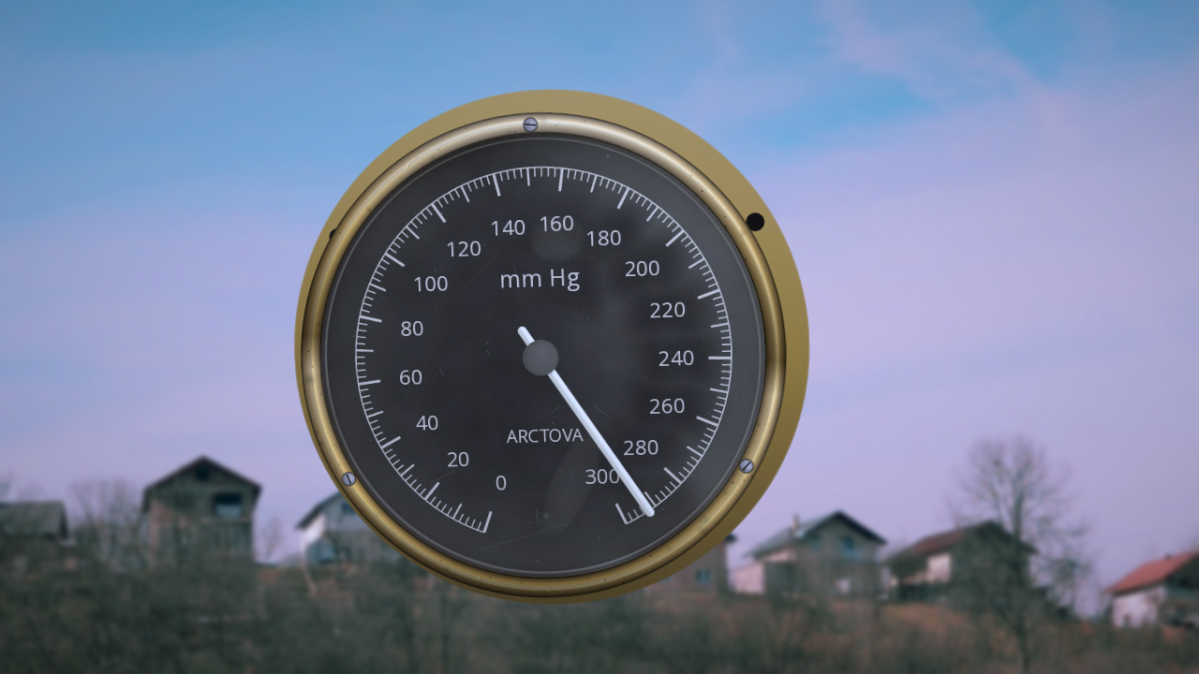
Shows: 292 mmHg
